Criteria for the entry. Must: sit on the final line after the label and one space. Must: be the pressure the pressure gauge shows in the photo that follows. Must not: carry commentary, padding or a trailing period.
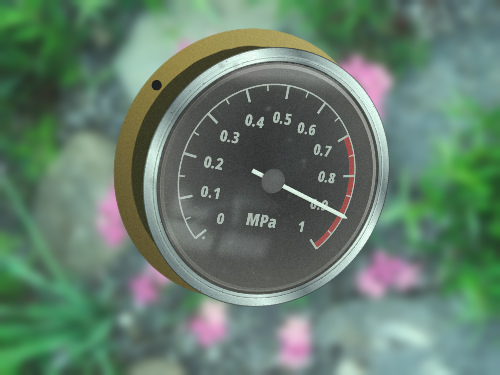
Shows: 0.9 MPa
